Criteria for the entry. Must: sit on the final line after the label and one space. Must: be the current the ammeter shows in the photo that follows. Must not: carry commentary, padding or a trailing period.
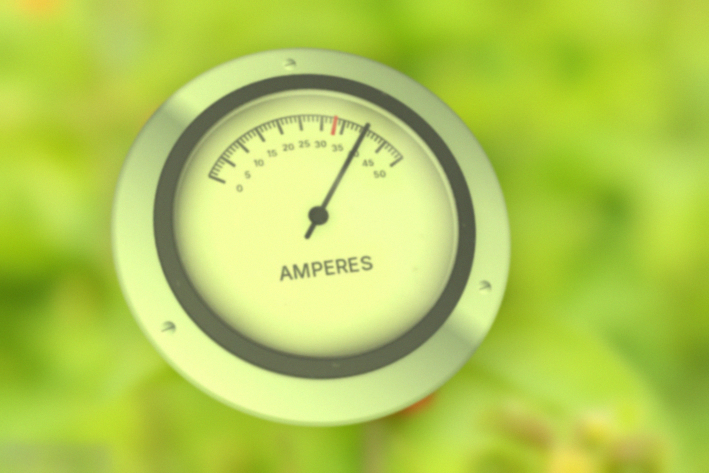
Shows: 40 A
